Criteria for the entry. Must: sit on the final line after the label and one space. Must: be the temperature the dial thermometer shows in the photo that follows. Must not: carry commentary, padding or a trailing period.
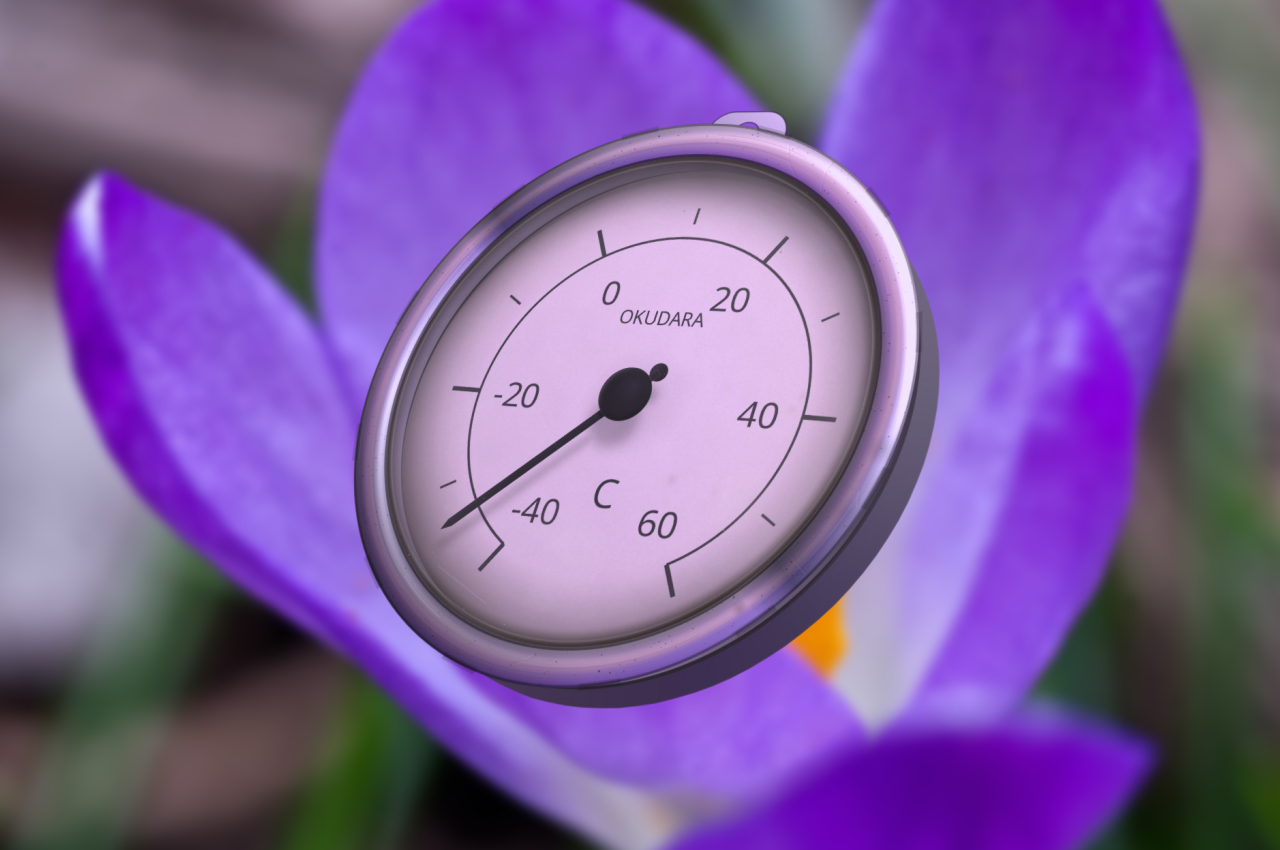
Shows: -35 °C
